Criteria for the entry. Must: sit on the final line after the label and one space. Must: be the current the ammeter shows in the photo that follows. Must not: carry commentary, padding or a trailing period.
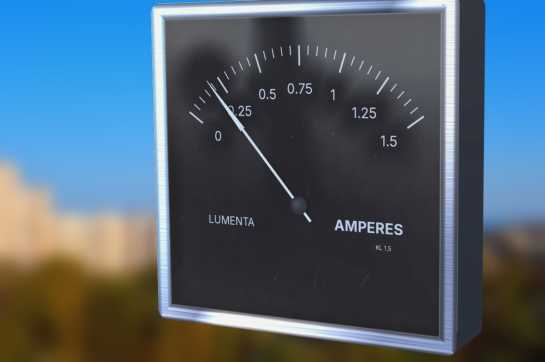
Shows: 0.2 A
